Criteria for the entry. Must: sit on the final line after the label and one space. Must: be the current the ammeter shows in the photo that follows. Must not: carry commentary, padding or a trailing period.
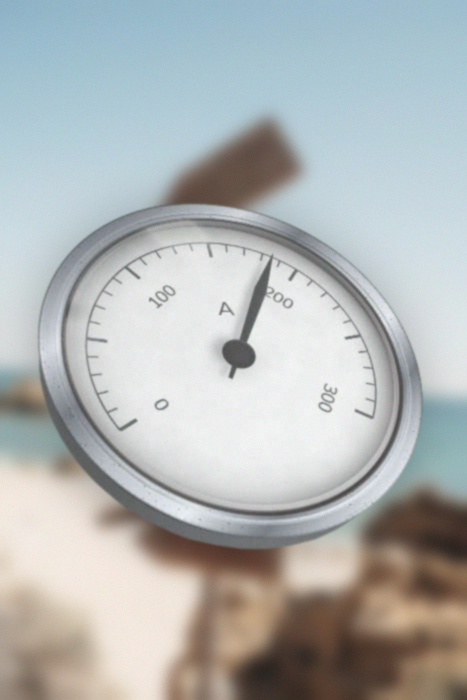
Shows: 185 A
